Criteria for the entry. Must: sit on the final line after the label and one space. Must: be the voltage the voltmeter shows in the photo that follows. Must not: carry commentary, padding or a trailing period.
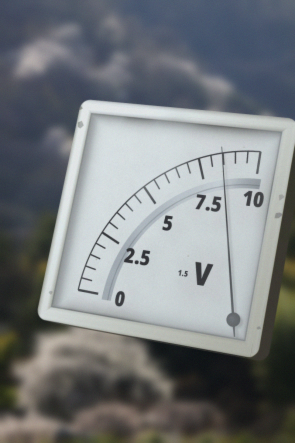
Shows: 8.5 V
